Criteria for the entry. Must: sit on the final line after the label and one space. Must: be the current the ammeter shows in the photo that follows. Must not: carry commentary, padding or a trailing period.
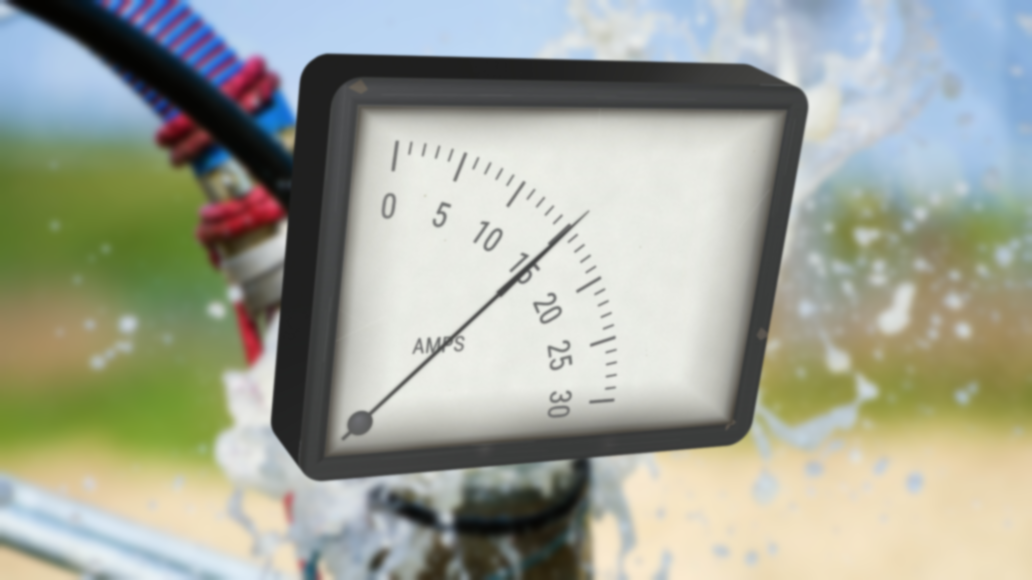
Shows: 15 A
